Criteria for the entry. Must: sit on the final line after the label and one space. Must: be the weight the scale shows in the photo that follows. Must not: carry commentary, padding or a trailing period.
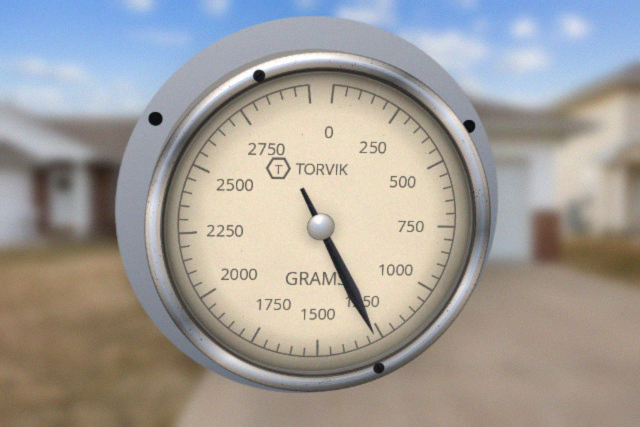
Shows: 1275 g
